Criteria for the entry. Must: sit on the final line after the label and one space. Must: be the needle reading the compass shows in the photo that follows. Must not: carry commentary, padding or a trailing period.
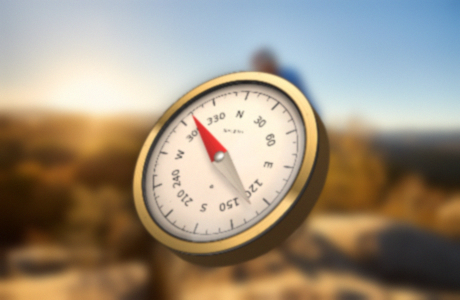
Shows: 310 °
